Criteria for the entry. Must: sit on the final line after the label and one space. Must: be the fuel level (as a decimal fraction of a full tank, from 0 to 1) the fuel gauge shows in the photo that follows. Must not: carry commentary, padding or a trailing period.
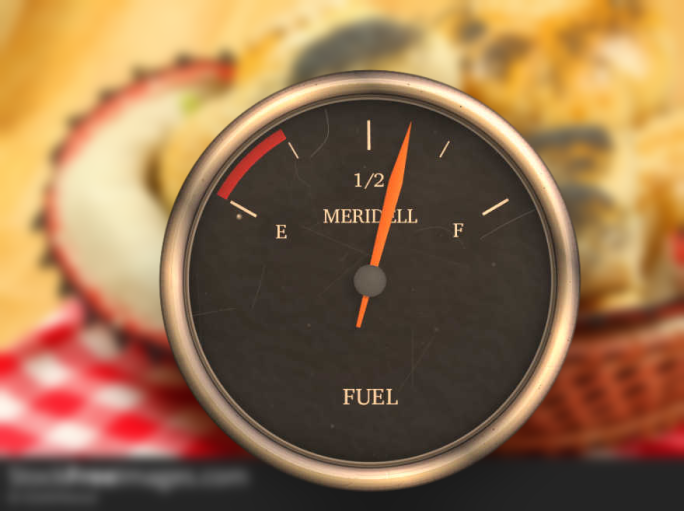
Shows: 0.625
